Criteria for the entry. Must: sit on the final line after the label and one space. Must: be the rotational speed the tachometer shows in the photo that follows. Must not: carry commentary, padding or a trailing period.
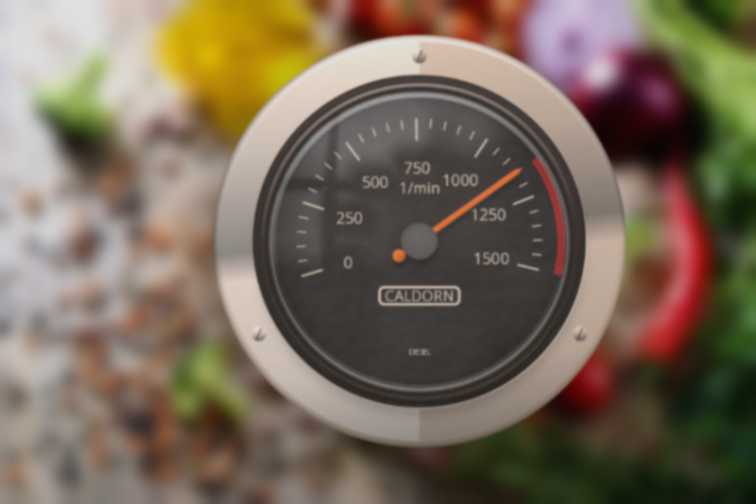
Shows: 1150 rpm
